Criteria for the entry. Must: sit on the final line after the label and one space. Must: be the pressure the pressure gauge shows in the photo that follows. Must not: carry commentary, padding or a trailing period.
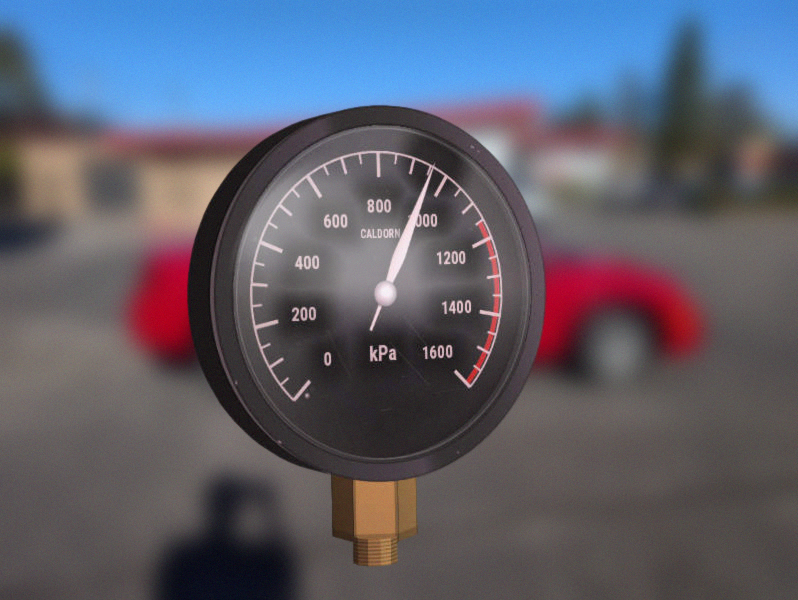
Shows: 950 kPa
